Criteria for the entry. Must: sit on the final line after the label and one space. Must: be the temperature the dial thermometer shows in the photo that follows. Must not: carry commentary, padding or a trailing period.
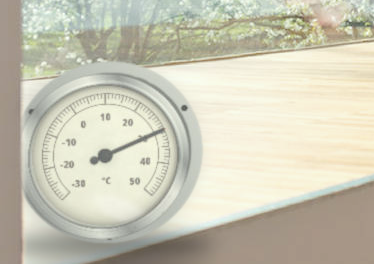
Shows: 30 °C
